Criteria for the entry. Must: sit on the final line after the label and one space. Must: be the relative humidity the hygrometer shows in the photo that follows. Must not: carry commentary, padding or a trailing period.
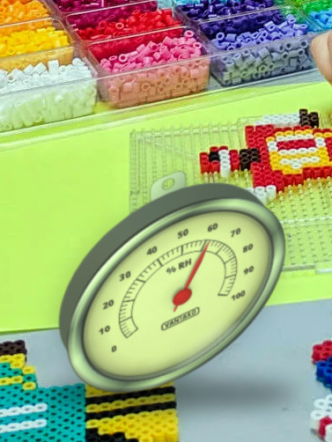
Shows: 60 %
